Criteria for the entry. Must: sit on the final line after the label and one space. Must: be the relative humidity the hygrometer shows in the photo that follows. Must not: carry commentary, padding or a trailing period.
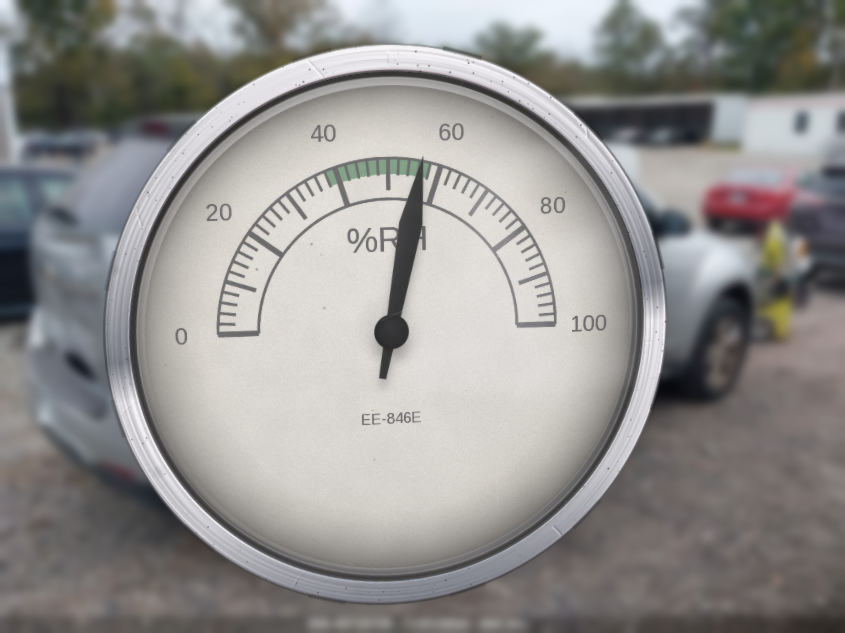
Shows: 56 %
